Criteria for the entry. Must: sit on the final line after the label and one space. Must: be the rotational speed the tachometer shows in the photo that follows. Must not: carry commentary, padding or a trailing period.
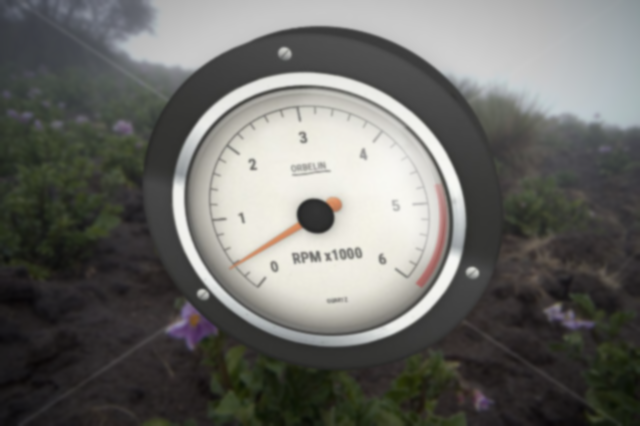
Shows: 400 rpm
